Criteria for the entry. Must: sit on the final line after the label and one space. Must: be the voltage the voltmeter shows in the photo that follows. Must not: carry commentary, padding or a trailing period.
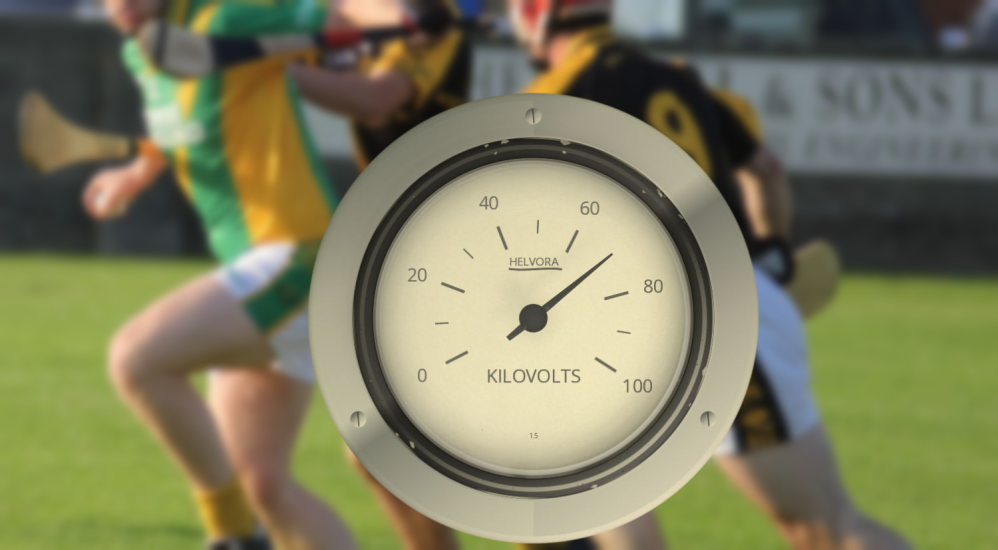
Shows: 70 kV
